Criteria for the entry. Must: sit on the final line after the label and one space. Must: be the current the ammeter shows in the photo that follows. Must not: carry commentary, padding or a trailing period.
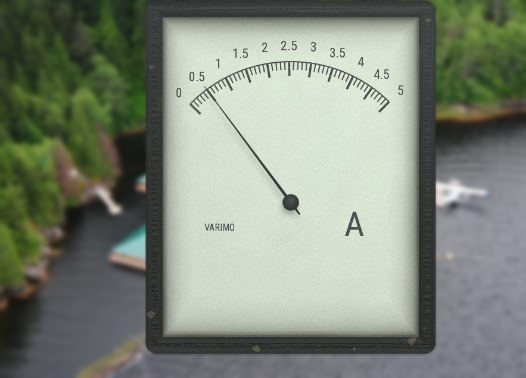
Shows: 0.5 A
